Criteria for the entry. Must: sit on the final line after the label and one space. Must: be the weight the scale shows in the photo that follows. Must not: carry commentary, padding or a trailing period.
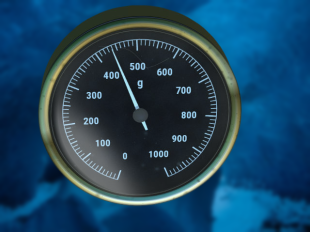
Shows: 440 g
